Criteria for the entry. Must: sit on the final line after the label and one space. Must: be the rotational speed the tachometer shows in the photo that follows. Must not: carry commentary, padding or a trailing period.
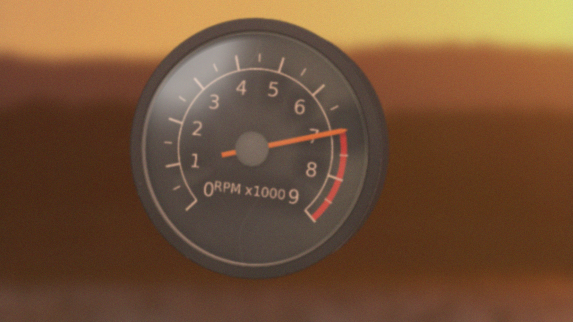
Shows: 7000 rpm
